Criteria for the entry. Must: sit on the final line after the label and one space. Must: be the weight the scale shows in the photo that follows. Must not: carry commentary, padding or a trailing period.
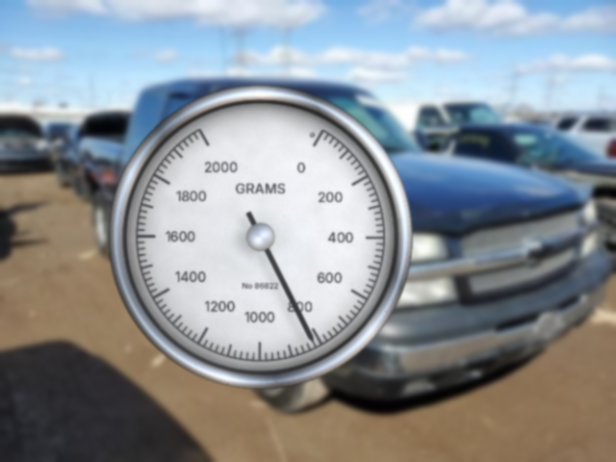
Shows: 820 g
